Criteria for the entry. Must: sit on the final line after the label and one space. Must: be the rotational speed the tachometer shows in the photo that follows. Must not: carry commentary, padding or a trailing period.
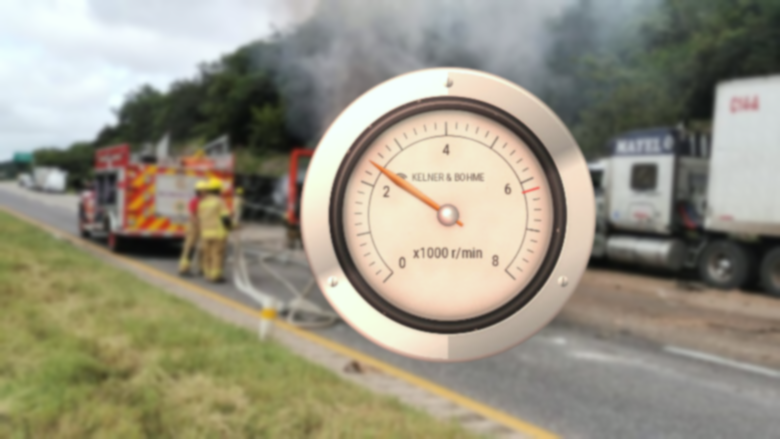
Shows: 2400 rpm
